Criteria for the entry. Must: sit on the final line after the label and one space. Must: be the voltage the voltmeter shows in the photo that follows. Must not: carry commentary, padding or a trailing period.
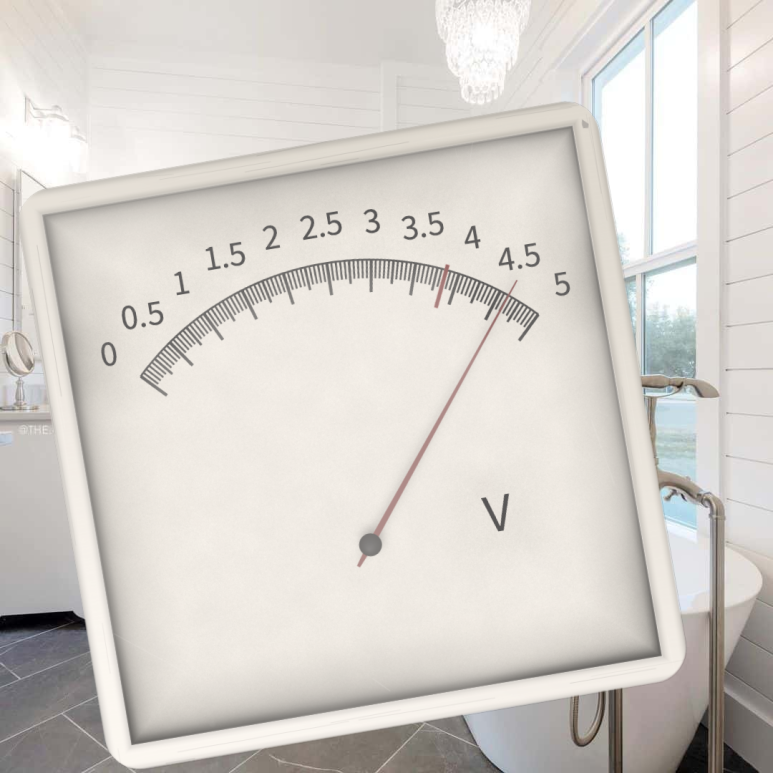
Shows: 4.6 V
